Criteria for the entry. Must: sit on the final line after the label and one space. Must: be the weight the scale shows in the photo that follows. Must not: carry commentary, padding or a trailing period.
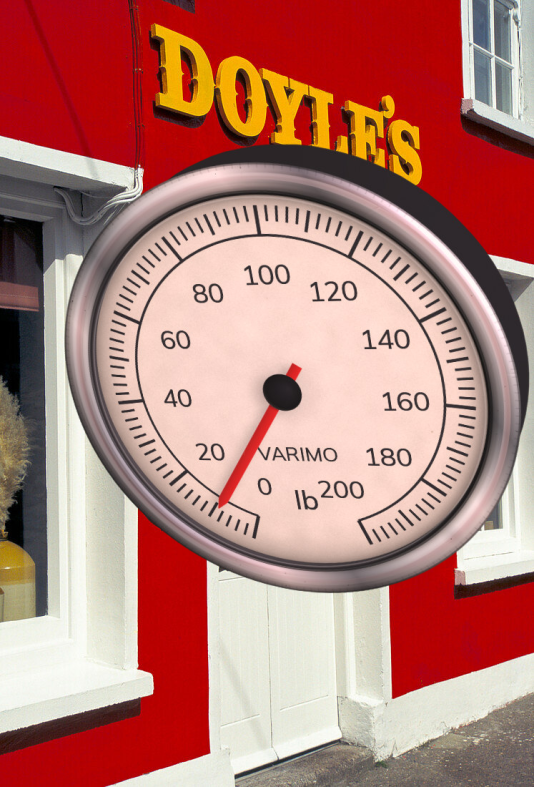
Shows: 9 lb
